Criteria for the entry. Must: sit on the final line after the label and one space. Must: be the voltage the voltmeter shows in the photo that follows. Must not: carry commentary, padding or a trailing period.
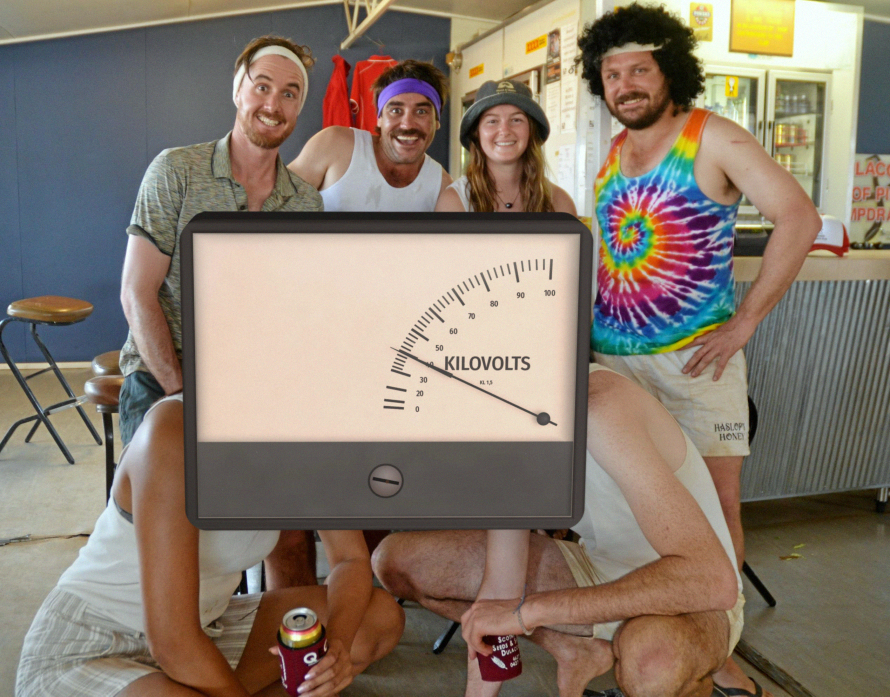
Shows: 40 kV
